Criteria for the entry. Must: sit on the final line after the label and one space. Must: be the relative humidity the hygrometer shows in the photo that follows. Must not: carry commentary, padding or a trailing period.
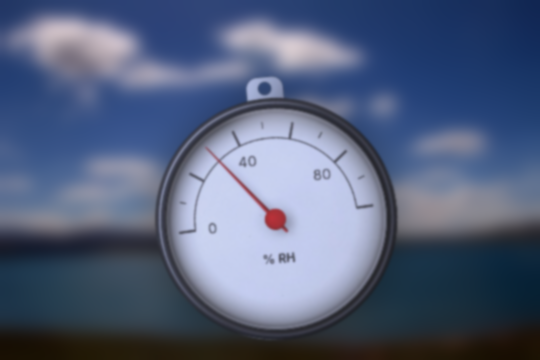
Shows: 30 %
